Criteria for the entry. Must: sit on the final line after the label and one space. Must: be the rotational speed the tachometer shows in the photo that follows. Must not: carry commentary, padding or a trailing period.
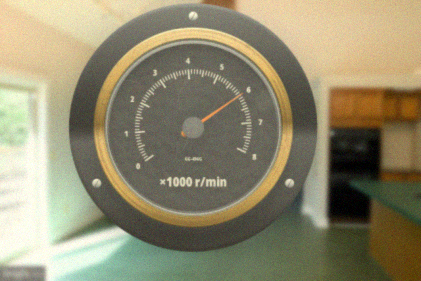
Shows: 6000 rpm
